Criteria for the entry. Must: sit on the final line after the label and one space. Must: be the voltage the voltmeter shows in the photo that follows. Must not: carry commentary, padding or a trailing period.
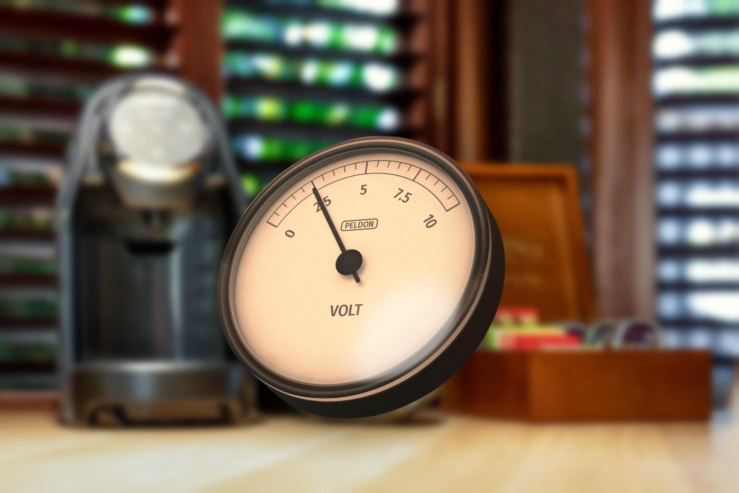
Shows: 2.5 V
